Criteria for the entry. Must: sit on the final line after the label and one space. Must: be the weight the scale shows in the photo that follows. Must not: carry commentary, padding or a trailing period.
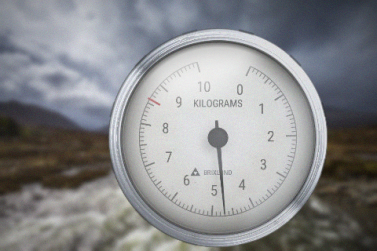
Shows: 4.7 kg
